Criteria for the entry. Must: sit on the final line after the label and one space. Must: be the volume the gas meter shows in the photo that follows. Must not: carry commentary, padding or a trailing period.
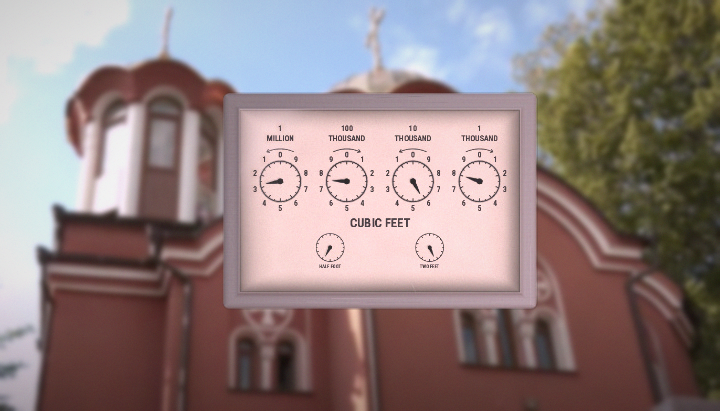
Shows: 275800 ft³
